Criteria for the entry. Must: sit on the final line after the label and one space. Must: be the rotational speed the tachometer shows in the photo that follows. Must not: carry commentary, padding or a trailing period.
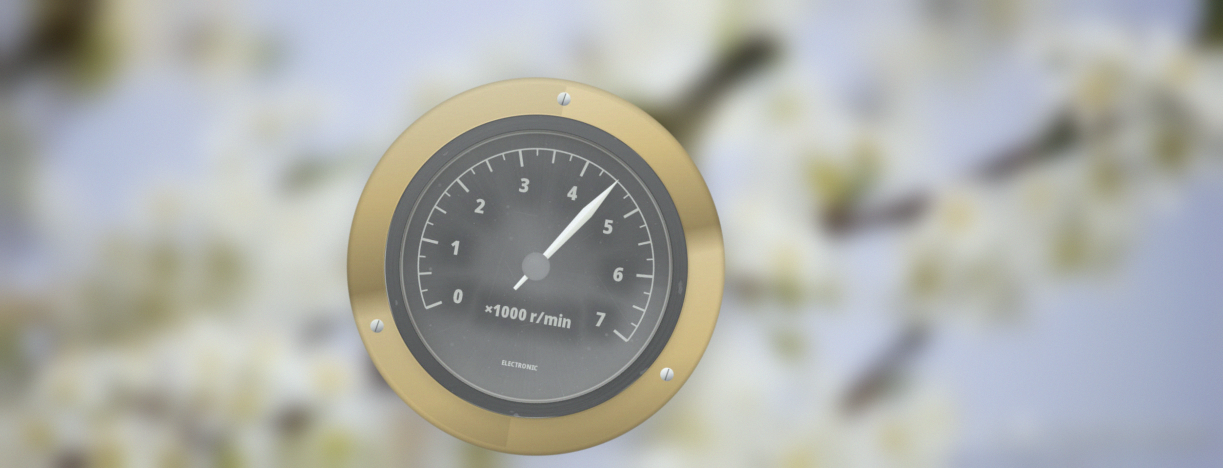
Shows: 4500 rpm
